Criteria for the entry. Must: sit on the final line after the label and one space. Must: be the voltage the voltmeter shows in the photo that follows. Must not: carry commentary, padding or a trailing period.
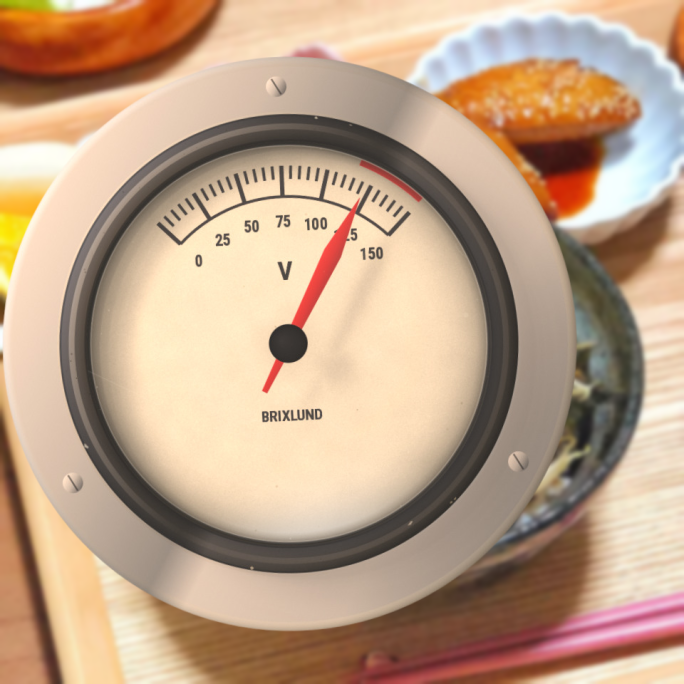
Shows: 122.5 V
